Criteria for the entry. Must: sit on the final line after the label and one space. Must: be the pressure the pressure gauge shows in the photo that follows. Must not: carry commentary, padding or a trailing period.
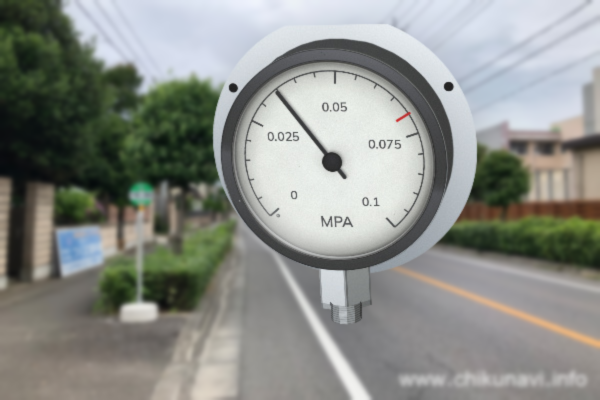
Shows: 0.035 MPa
